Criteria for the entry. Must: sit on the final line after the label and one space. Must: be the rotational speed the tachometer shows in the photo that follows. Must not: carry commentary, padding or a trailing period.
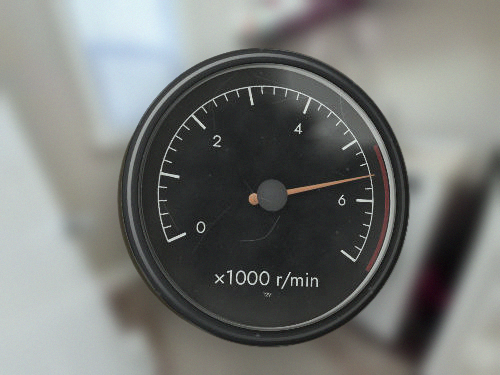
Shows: 5600 rpm
